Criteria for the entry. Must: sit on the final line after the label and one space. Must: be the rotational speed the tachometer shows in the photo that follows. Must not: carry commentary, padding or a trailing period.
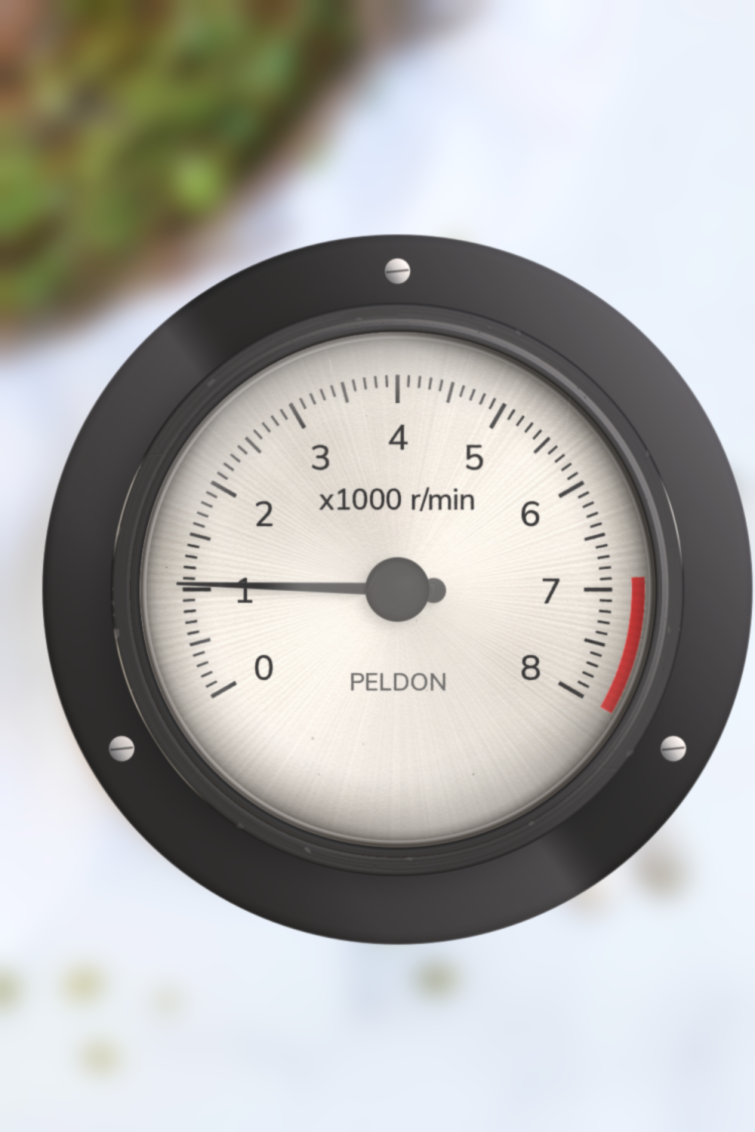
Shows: 1050 rpm
